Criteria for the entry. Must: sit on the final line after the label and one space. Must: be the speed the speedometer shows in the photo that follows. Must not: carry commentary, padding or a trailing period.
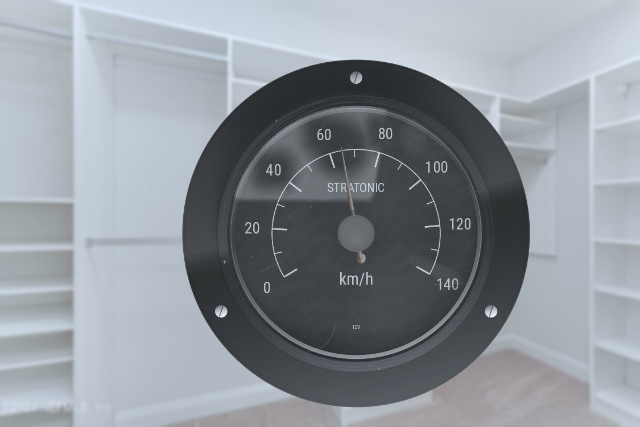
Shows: 65 km/h
